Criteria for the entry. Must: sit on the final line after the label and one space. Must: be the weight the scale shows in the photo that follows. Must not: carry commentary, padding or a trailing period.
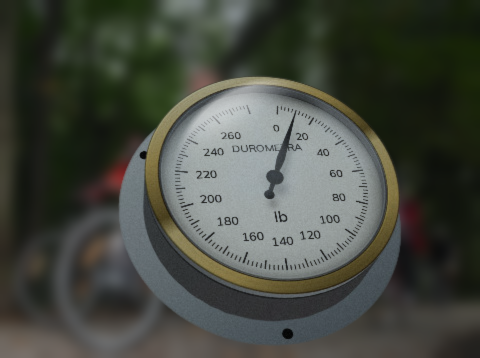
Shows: 10 lb
